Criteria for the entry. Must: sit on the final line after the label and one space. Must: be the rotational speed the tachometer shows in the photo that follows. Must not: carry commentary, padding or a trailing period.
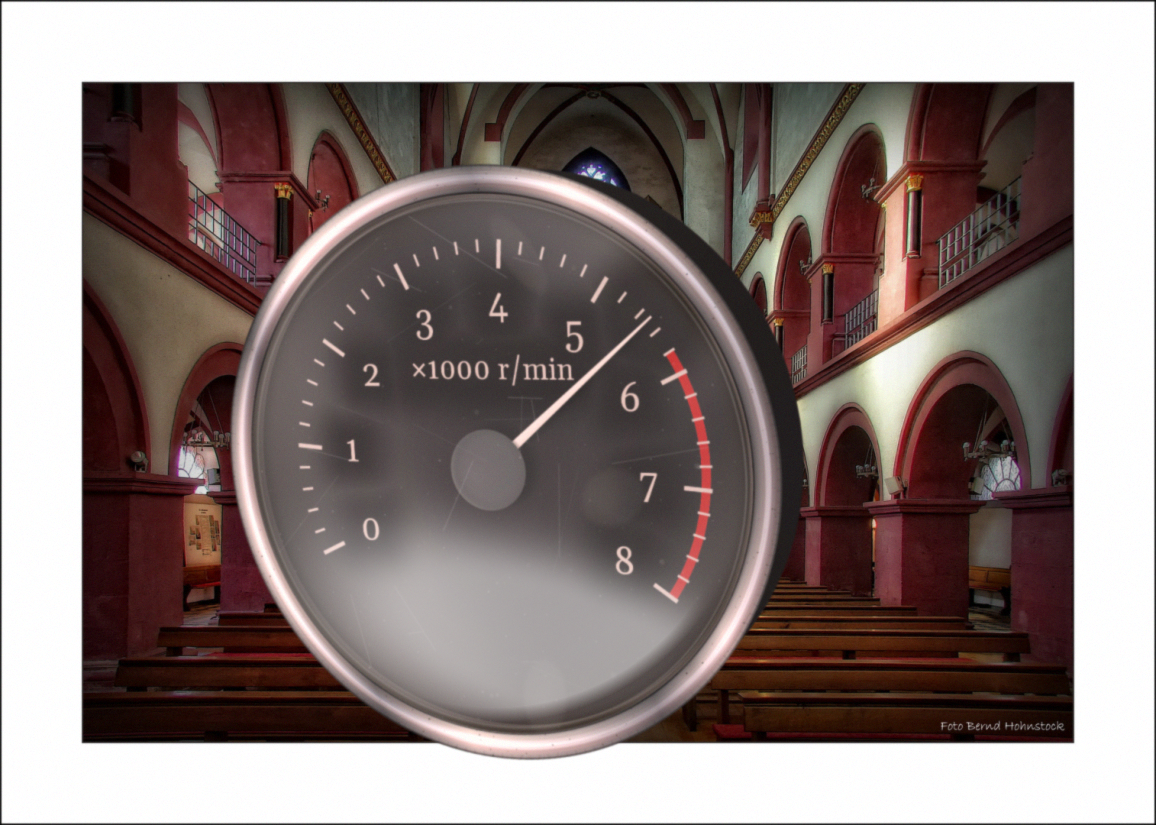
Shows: 5500 rpm
